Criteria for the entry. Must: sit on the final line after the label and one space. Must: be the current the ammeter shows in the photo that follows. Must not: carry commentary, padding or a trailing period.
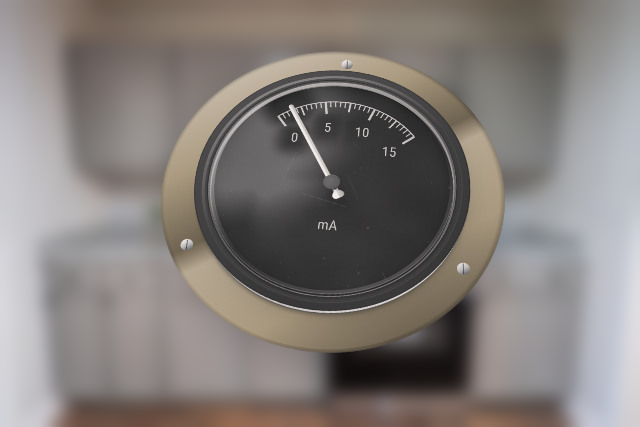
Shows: 1.5 mA
